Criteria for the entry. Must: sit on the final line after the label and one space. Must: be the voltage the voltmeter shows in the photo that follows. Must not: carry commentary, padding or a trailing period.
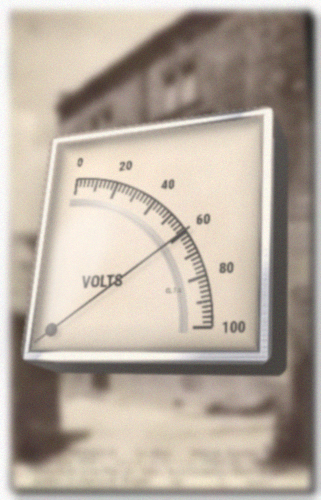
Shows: 60 V
